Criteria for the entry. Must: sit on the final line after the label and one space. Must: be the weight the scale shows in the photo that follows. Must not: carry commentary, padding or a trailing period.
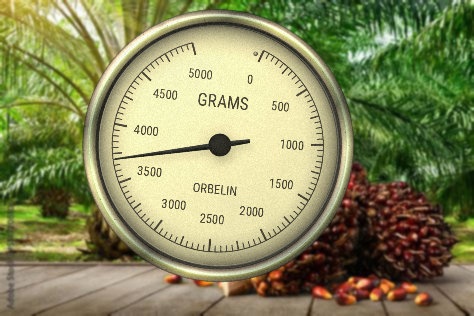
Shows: 3700 g
